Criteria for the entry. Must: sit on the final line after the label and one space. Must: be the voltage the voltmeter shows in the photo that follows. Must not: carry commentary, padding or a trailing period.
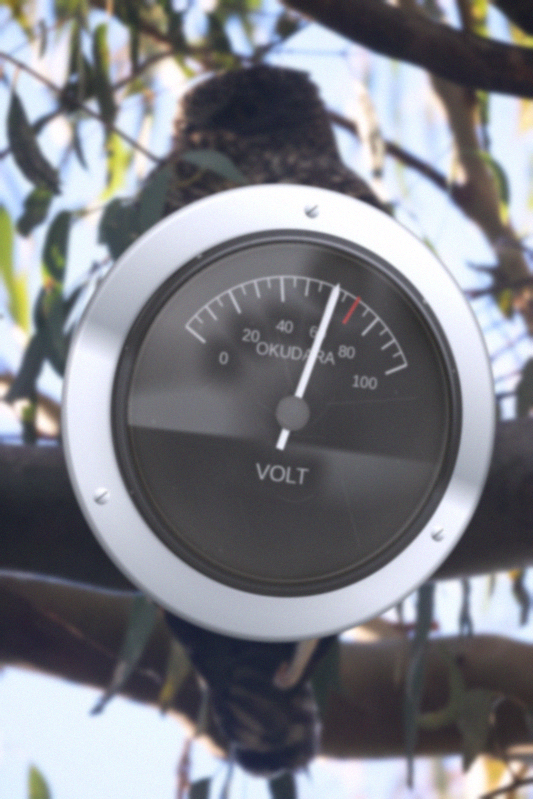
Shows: 60 V
